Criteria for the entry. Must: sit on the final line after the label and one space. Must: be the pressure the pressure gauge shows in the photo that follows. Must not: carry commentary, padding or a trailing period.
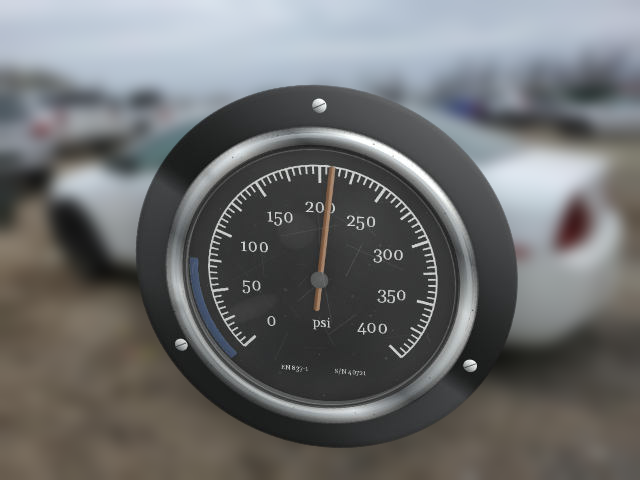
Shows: 210 psi
